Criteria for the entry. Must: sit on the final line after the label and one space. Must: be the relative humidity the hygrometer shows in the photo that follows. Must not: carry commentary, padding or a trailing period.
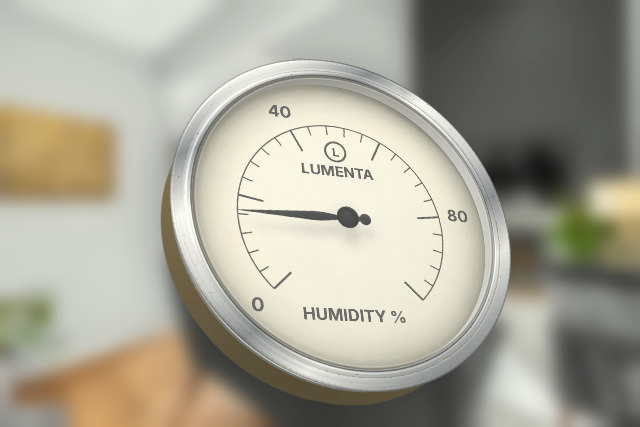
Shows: 16 %
